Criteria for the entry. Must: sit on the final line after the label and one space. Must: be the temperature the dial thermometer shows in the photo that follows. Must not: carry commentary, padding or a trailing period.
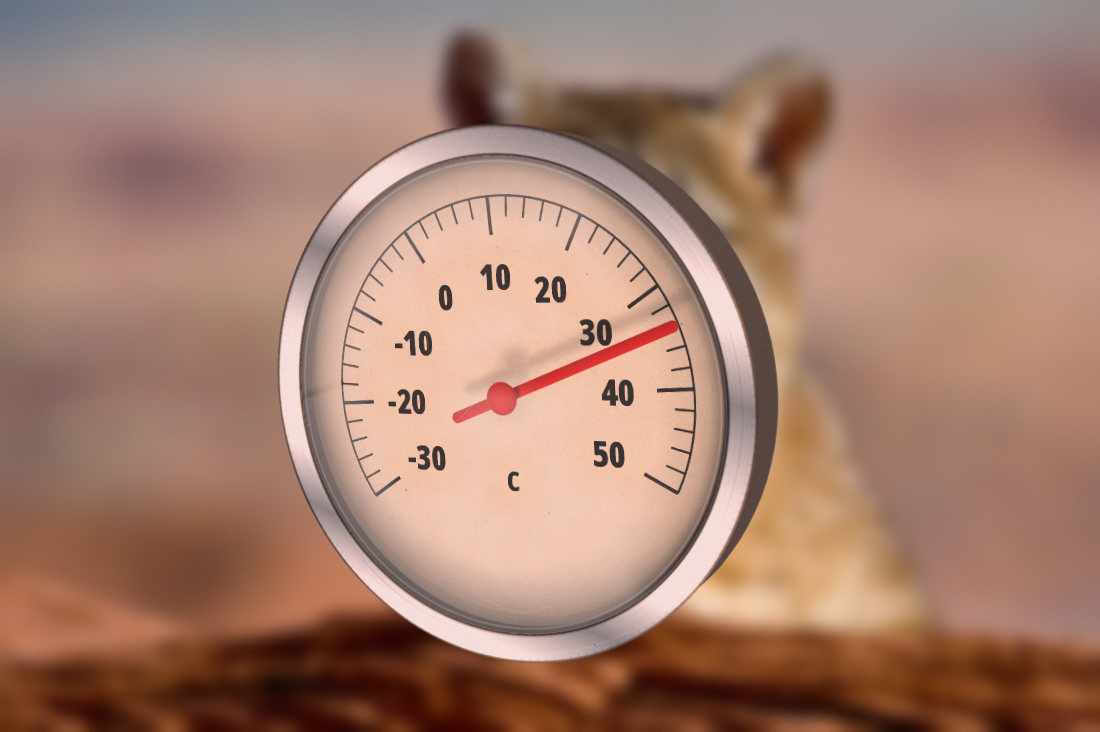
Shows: 34 °C
